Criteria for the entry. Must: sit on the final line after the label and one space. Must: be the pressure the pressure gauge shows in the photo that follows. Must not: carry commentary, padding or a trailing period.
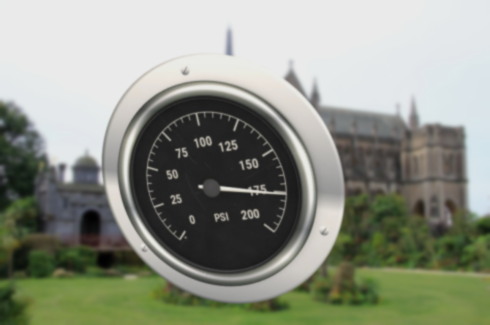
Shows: 175 psi
